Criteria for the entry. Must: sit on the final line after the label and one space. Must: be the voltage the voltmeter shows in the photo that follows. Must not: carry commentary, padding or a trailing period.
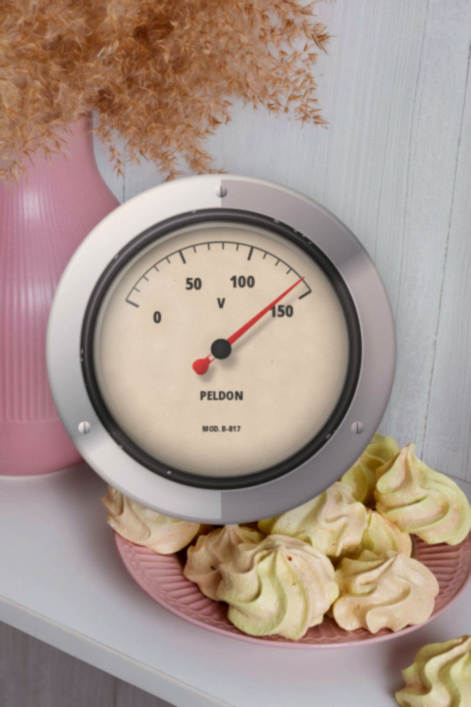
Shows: 140 V
